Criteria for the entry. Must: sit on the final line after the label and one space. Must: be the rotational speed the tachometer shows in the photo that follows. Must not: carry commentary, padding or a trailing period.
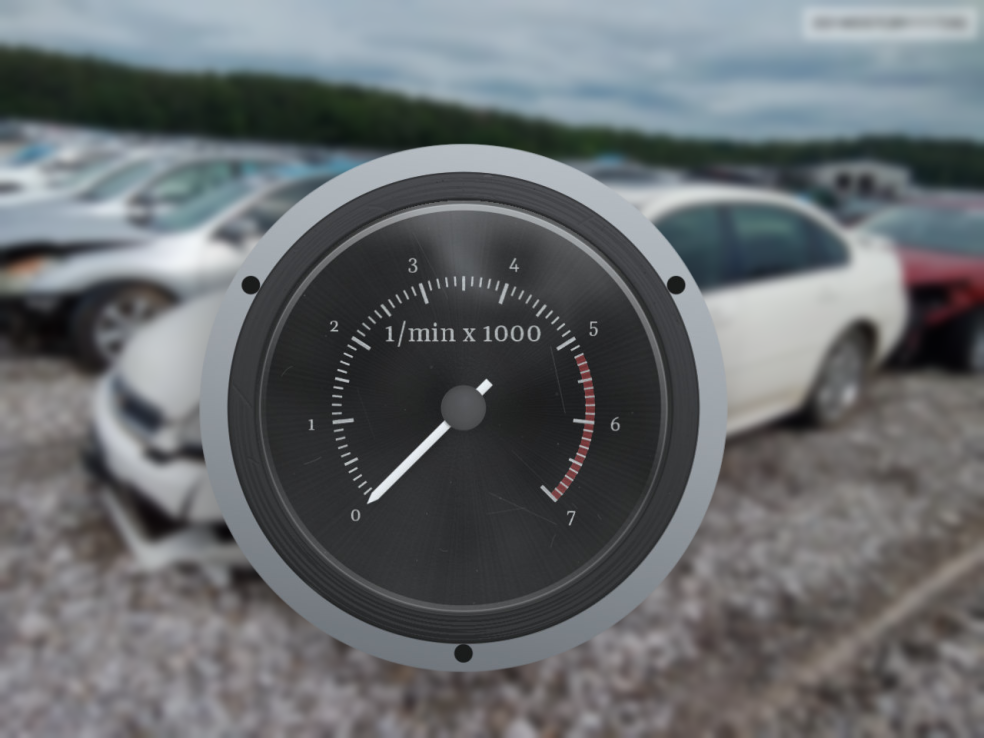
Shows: 0 rpm
